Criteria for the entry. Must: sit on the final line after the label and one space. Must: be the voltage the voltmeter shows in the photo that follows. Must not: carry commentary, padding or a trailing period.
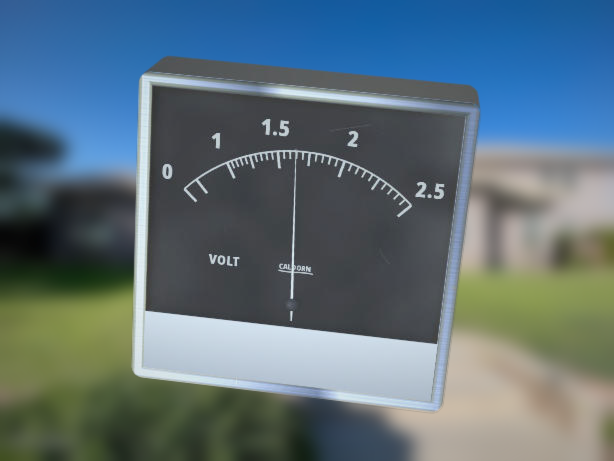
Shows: 1.65 V
